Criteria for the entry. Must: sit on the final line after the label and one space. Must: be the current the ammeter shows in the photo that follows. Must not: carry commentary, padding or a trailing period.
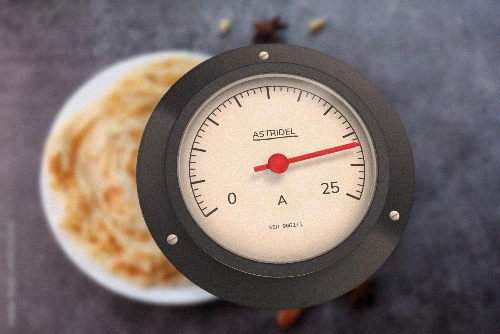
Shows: 21 A
